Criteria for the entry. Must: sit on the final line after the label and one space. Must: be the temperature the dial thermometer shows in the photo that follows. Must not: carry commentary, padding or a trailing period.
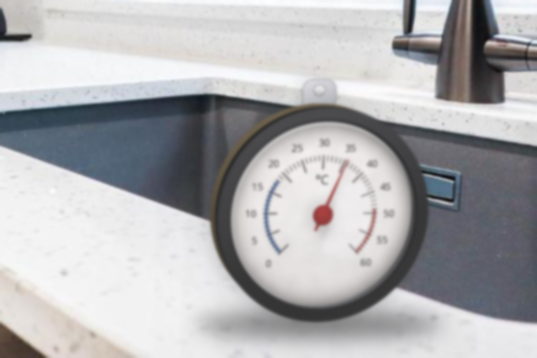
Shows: 35 °C
